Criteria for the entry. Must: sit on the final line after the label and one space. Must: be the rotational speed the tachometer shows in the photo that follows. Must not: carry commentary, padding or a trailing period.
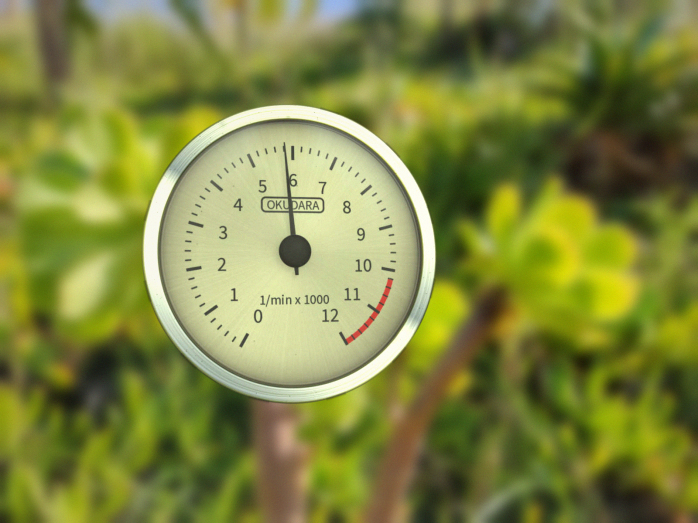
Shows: 5800 rpm
